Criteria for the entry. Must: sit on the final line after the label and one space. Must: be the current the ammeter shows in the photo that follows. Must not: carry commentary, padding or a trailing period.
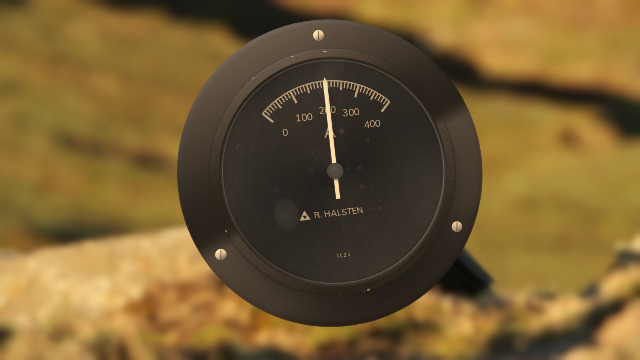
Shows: 200 A
